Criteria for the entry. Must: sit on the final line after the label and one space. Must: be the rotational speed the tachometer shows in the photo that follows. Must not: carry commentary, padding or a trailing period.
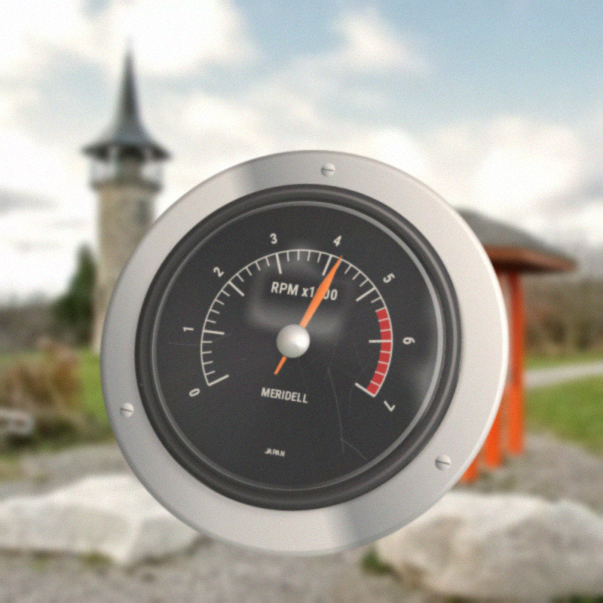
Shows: 4200 rpm
